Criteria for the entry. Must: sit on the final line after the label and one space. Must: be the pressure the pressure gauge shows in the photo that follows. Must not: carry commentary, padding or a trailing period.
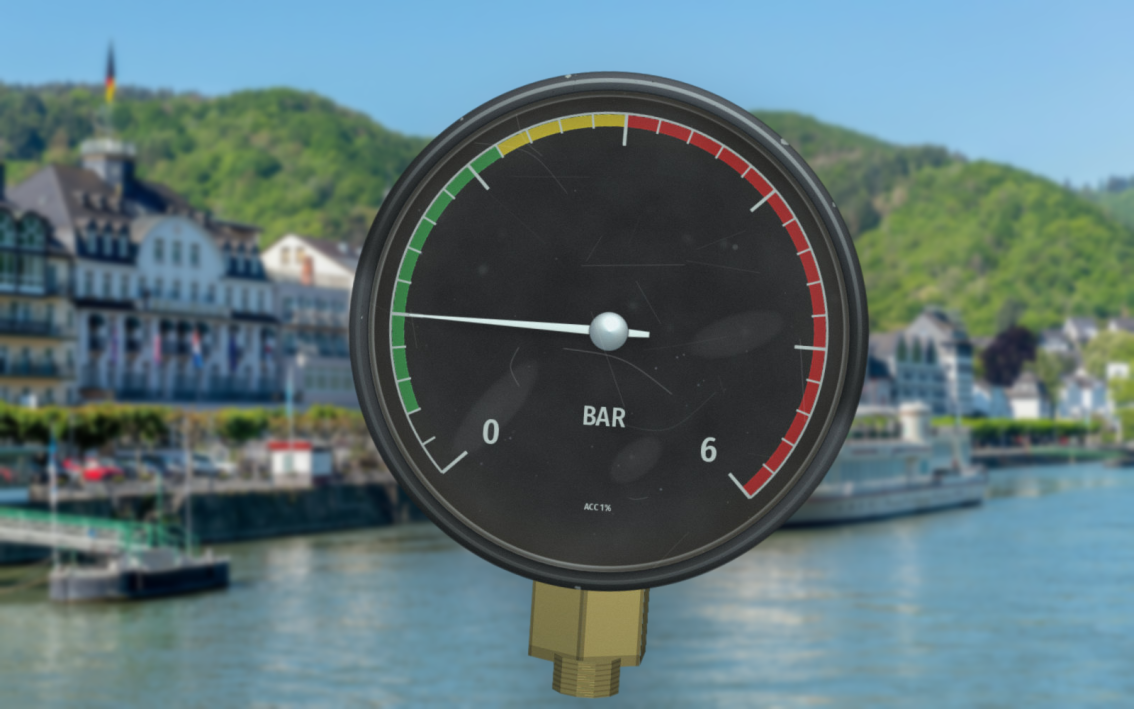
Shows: 1 bar
